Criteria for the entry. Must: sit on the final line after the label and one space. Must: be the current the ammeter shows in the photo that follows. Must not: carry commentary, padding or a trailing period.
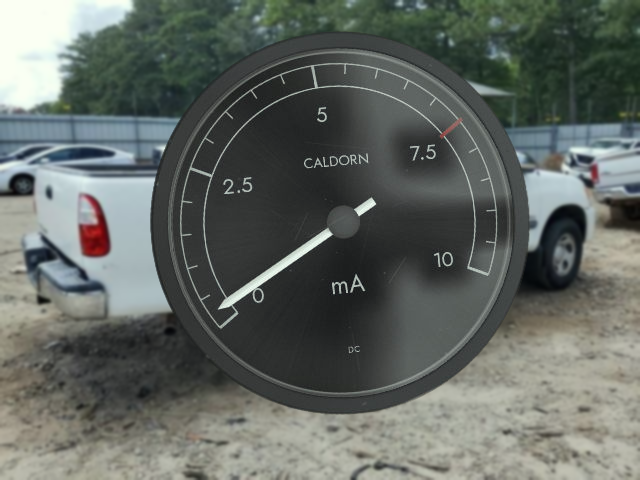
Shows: 0.25 mA
